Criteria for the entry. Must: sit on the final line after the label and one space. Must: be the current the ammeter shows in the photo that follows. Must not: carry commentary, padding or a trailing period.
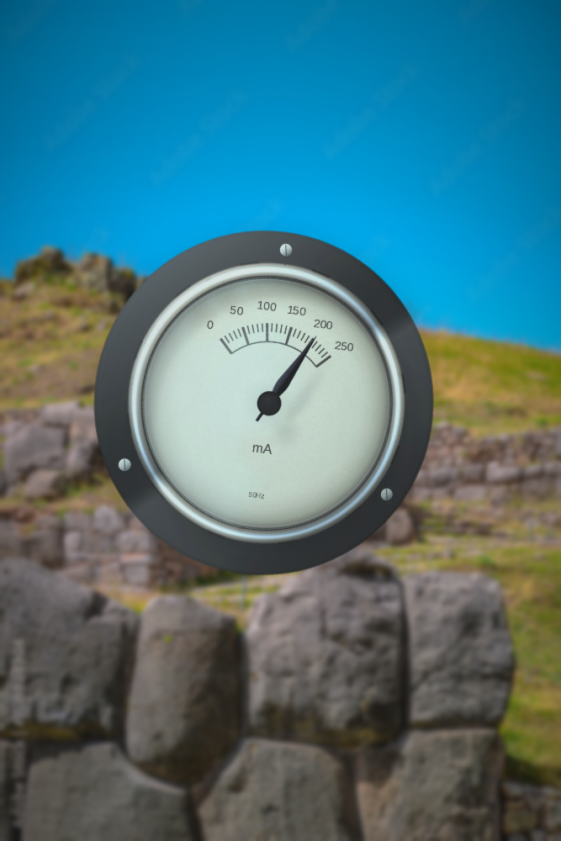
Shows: 200 mA
